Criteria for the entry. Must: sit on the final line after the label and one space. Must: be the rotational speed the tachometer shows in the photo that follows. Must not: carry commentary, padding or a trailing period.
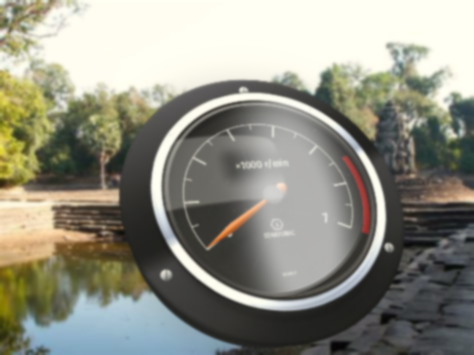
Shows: 0 rpm
